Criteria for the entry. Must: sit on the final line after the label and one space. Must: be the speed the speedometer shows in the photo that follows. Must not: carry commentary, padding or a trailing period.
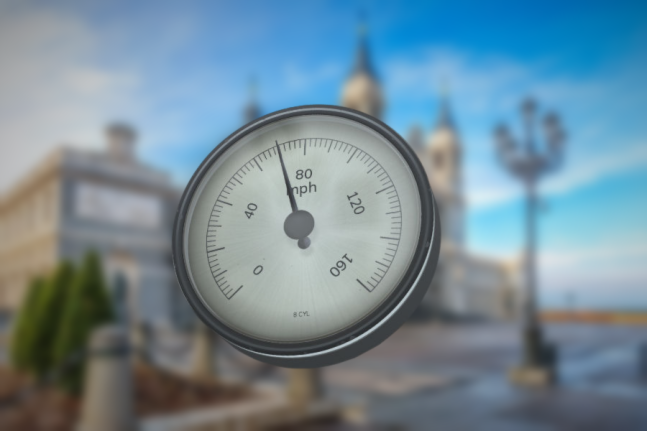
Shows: 70 mph
